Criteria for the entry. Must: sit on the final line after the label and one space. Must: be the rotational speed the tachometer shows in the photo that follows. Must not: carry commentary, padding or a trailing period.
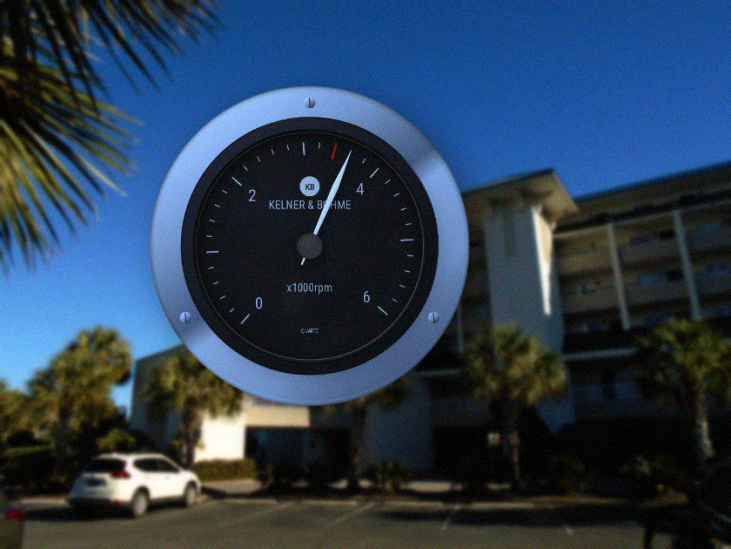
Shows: 3600 rpm
